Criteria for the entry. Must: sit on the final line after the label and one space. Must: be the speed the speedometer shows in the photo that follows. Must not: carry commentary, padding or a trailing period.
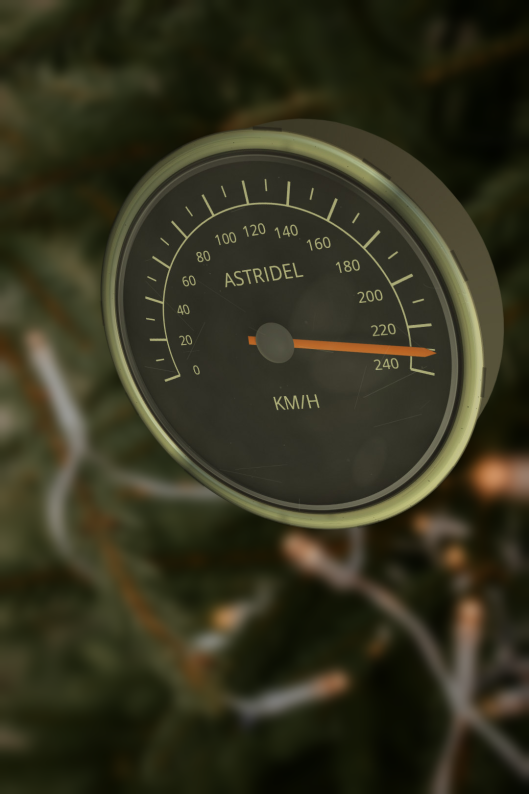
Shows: 230 km/h
